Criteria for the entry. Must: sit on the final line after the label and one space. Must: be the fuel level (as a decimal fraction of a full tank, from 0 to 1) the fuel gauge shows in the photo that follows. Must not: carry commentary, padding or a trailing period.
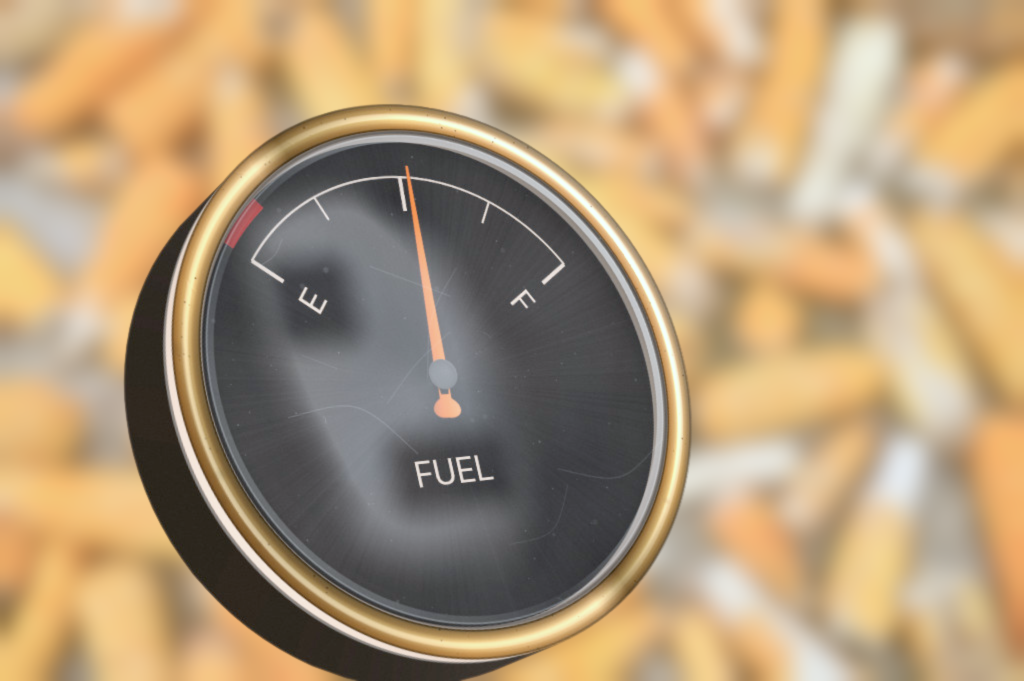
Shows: 0.5
